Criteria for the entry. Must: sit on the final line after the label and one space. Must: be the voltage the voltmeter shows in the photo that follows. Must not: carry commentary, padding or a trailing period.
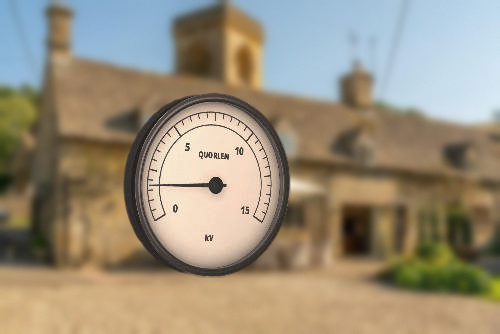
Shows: 1.75 kV
